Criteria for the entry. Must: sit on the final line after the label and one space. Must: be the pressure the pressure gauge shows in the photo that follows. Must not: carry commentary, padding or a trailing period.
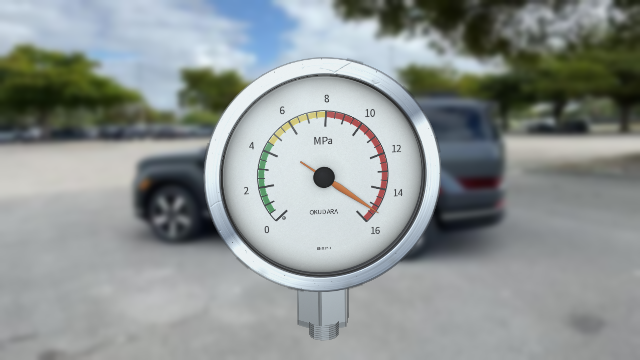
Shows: 15.25 MPa
